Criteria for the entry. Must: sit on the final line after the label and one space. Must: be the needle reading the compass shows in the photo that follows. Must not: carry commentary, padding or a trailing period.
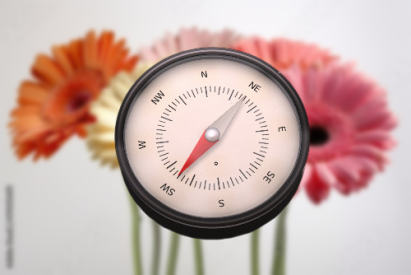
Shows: 225 °
